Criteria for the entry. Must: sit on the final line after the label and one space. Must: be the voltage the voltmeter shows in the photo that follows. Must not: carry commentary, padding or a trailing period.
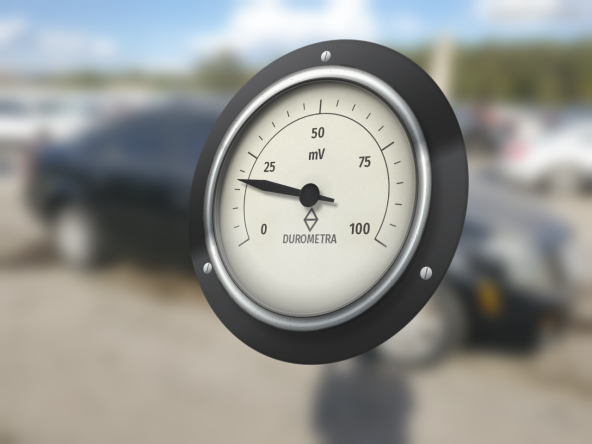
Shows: 17.5 mV
